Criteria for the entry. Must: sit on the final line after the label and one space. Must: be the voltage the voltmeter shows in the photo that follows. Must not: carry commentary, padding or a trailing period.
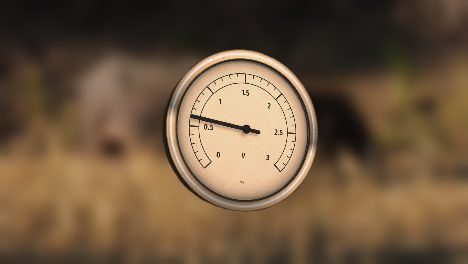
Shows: 0.6 V
